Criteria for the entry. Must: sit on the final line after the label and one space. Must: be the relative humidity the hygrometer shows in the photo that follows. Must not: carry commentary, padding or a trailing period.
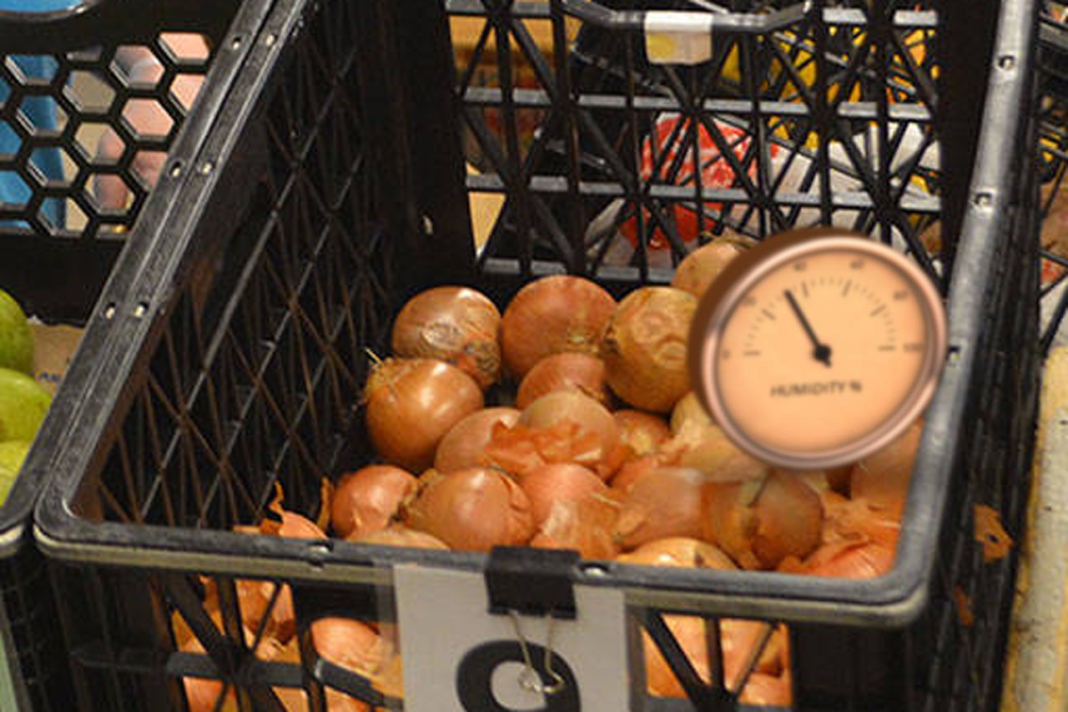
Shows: 32 %
